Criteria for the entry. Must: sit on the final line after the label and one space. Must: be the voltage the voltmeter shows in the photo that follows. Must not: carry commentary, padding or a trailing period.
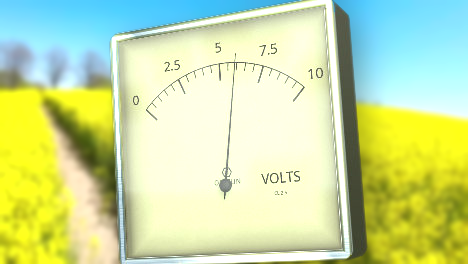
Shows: 6 V
